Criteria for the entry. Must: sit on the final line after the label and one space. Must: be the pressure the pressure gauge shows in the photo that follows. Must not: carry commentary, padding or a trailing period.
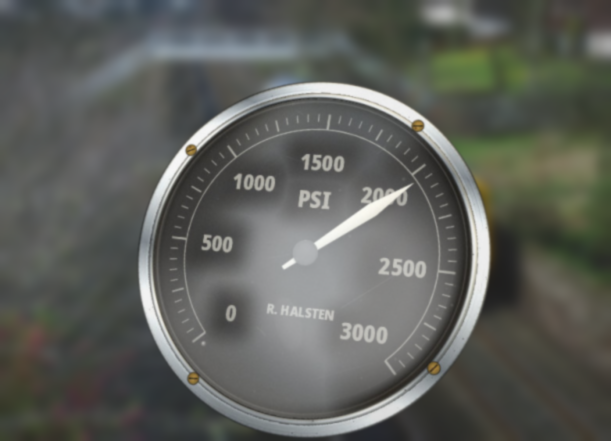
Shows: 2050 psi
